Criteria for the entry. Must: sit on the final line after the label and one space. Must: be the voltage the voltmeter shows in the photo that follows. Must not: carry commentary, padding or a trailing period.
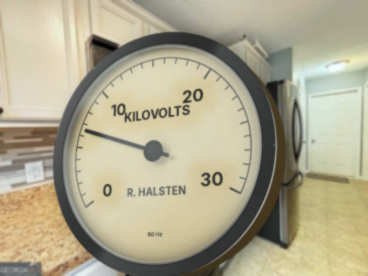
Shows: 6.5 kV
